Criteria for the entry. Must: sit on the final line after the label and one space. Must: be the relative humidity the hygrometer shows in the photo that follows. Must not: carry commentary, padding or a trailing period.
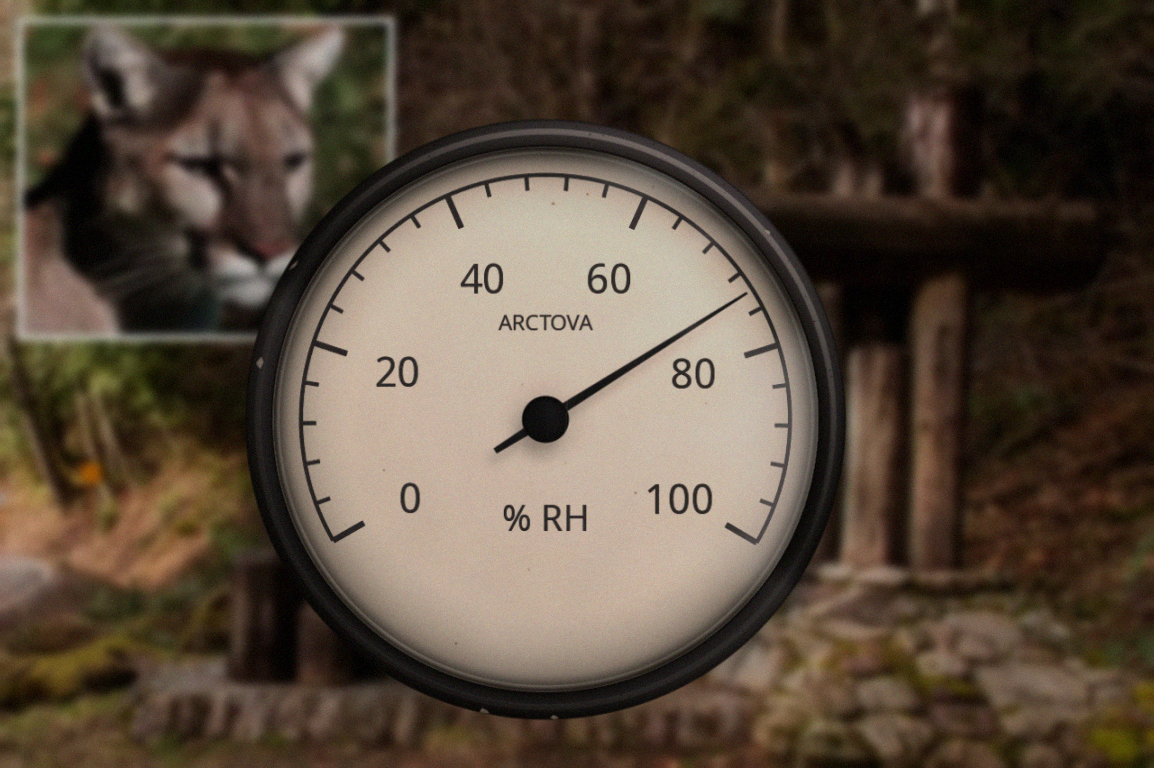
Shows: 74 %
